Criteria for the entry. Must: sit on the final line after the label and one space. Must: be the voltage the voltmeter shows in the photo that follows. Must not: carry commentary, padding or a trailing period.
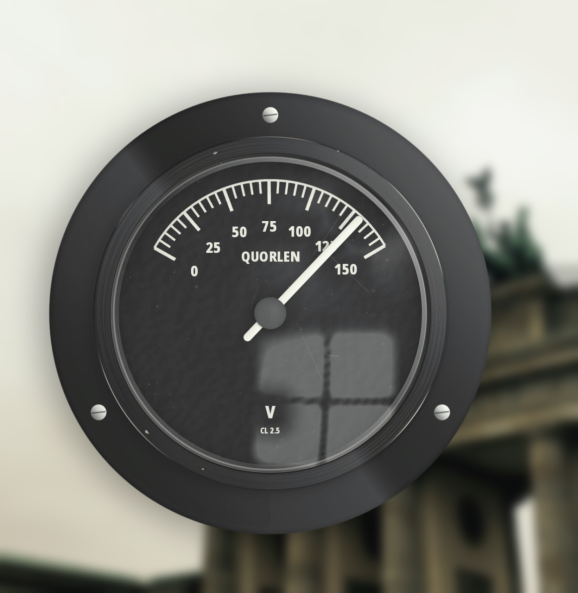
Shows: 130 V
